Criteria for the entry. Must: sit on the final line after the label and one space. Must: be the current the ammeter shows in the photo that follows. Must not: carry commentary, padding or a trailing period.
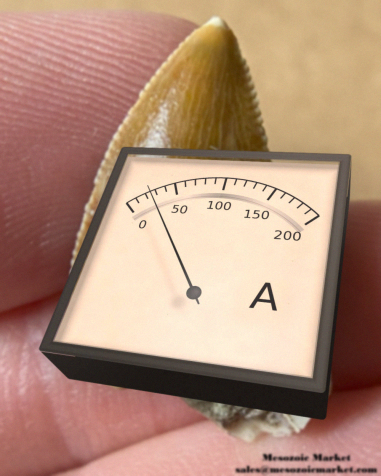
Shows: 25 A
